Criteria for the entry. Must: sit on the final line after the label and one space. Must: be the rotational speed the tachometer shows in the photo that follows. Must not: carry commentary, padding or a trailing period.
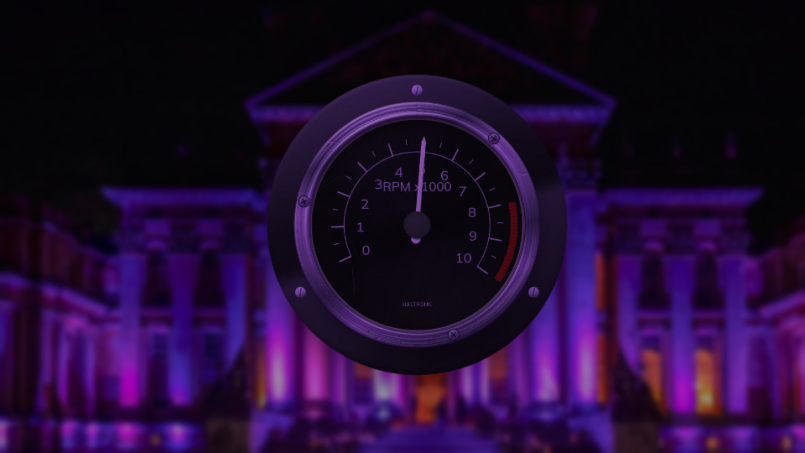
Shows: 5000 rpm
